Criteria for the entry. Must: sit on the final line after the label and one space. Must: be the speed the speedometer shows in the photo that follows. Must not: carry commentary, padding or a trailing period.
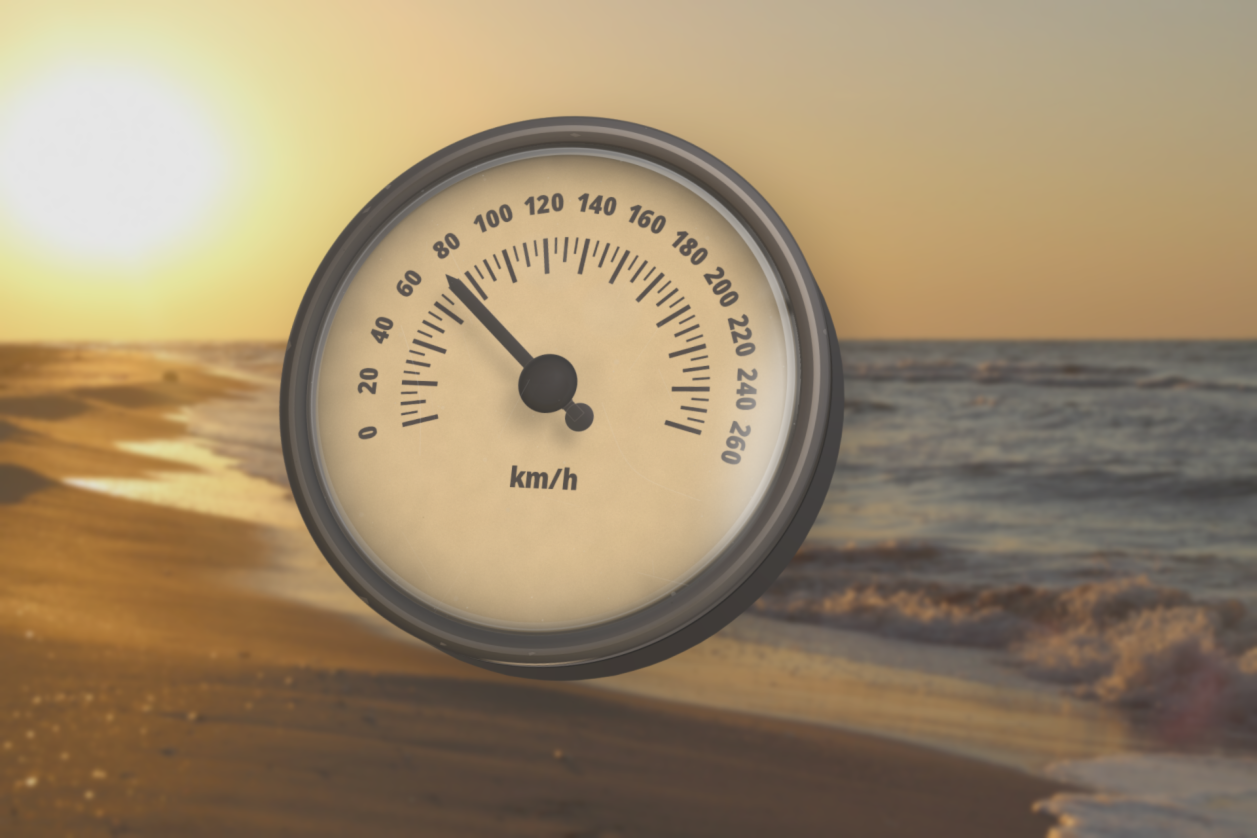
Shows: 72.5 km/h
